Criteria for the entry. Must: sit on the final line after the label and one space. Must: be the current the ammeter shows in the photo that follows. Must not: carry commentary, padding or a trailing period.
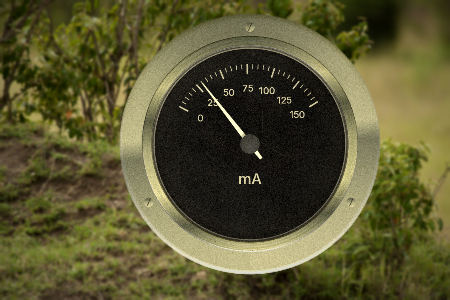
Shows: 30 mA
